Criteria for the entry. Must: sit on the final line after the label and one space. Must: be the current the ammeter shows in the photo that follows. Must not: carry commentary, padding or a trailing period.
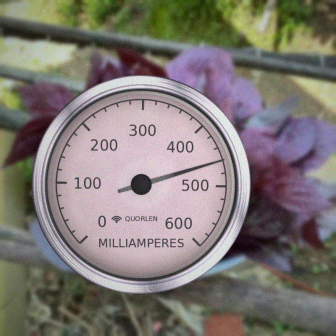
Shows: 460 mA
